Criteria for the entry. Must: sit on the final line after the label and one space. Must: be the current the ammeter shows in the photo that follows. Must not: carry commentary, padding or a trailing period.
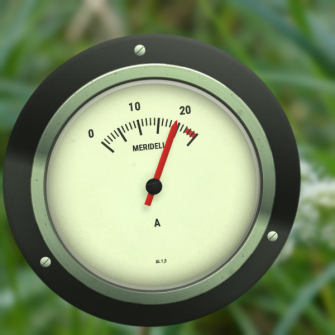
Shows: 19 A
